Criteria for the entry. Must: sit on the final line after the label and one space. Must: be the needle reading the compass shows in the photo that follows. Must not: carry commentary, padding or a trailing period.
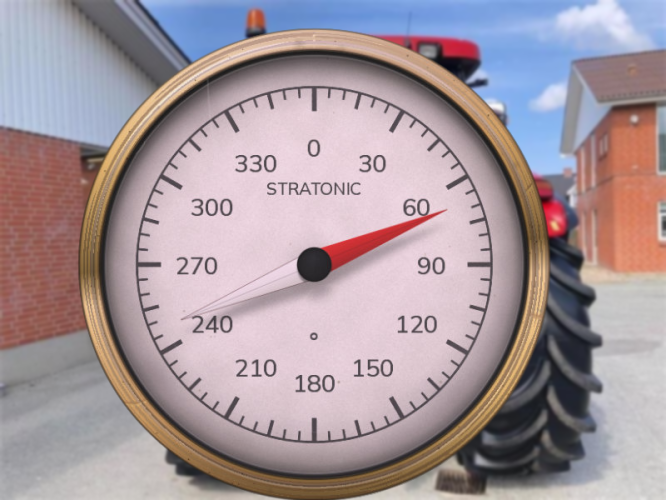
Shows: 67.5 °
